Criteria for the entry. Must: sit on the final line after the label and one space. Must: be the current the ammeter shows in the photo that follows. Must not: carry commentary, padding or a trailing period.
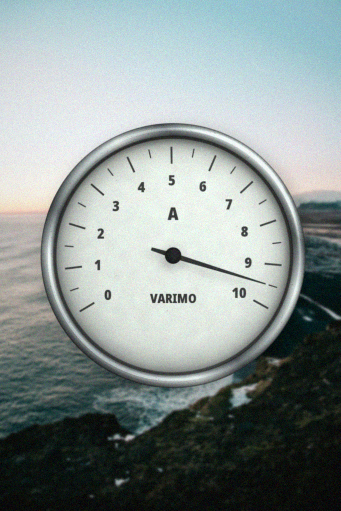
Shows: 9.5 A
